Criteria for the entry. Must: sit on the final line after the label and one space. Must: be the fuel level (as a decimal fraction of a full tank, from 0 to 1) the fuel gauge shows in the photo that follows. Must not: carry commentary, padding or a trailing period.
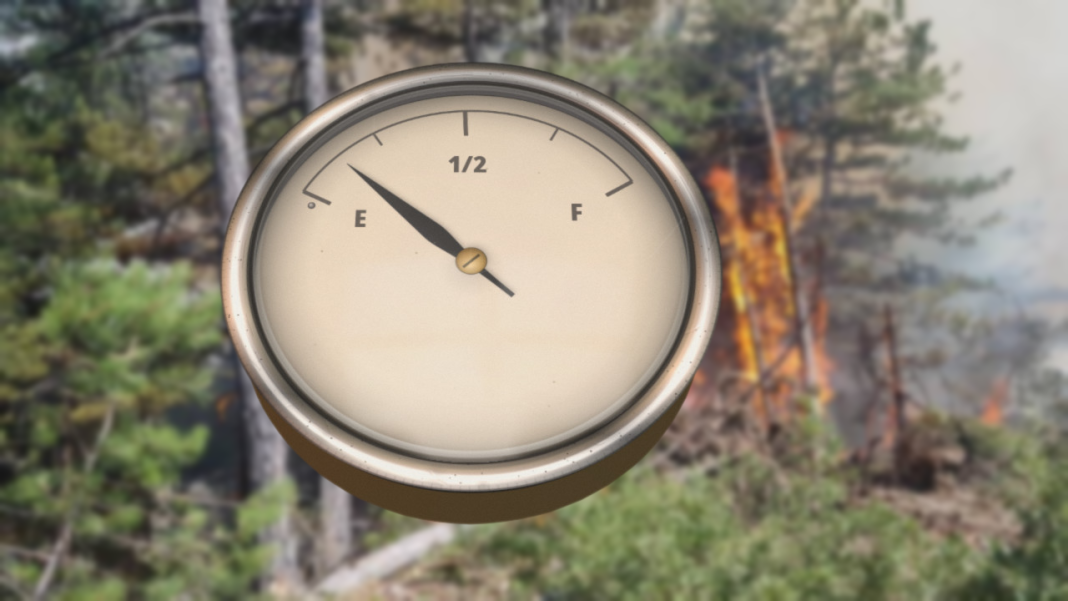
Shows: 0.125
